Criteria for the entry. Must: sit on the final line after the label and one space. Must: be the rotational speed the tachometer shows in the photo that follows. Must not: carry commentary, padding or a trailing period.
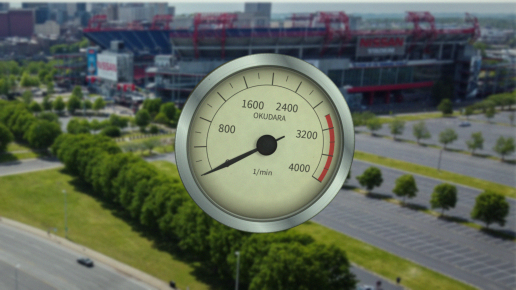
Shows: 0 rpm
